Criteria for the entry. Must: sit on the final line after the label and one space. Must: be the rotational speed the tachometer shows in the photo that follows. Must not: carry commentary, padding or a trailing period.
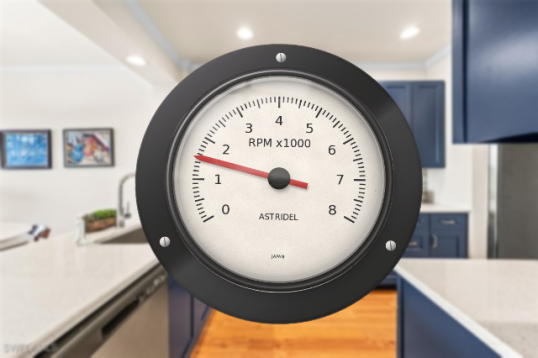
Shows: 1500 rpm
